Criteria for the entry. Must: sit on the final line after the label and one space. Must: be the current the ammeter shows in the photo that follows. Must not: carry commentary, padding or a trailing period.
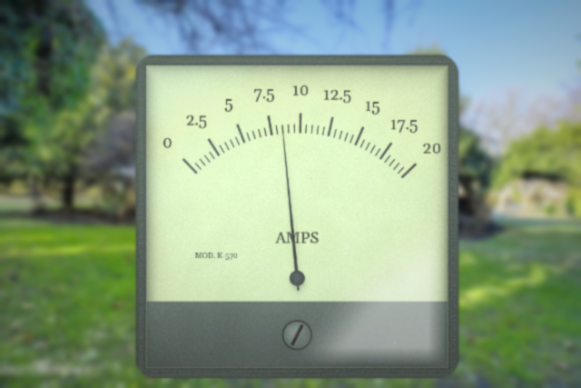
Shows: 8.5 A
